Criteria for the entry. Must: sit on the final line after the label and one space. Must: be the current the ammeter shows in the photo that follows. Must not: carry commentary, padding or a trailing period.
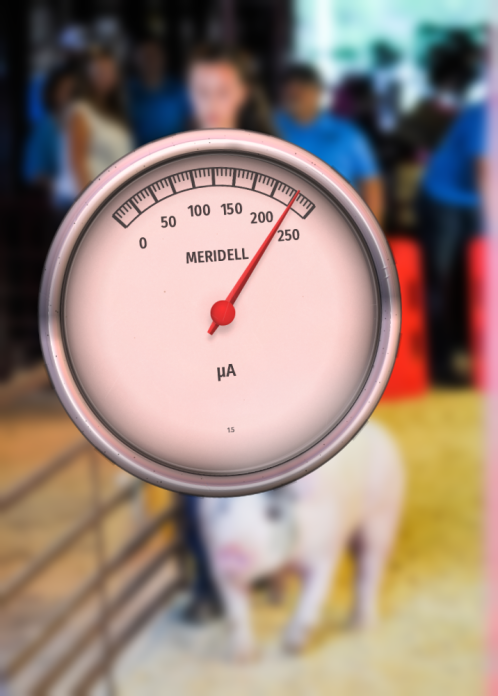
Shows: 225 µA
